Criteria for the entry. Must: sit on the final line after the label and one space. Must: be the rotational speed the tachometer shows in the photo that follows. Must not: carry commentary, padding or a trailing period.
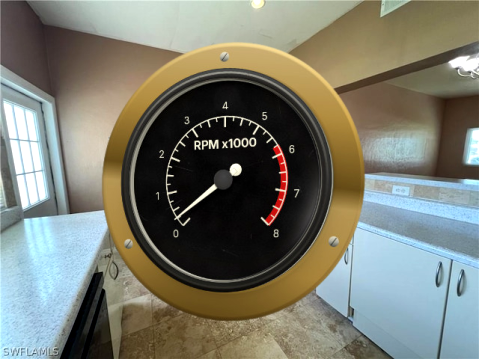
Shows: 250 rpm
